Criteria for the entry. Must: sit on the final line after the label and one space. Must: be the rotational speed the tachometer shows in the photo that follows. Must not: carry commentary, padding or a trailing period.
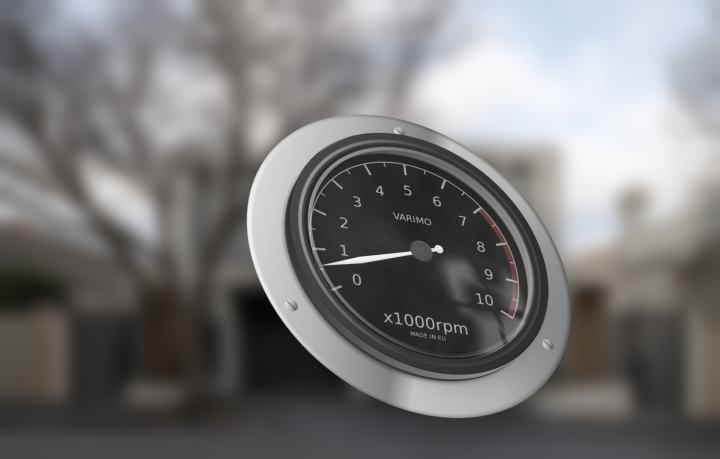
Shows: 500 rpm
